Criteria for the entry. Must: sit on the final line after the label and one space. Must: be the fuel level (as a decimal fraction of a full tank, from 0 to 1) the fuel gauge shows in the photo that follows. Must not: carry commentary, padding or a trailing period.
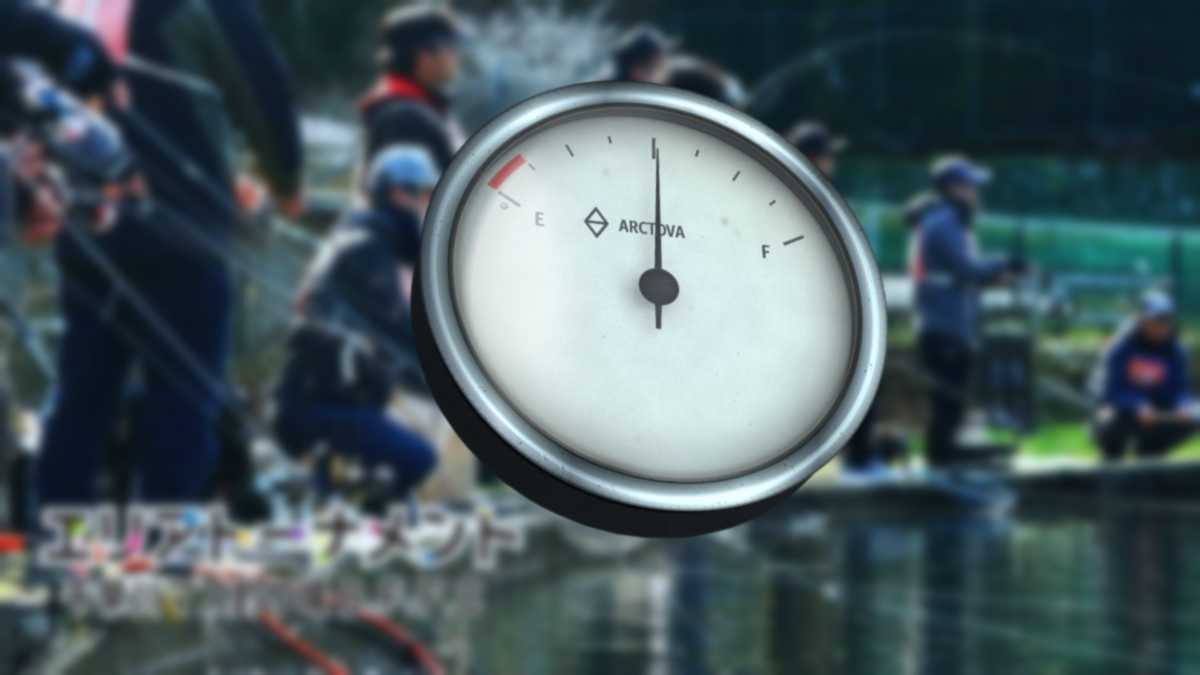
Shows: 0.5
